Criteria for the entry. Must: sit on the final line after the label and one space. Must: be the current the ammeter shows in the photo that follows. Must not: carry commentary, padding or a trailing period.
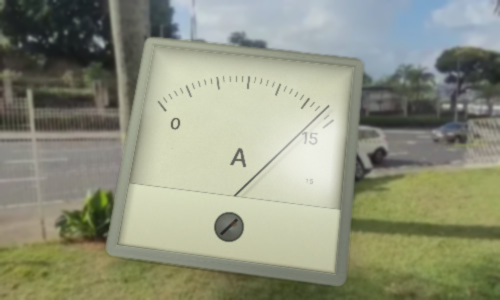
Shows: 14 A
